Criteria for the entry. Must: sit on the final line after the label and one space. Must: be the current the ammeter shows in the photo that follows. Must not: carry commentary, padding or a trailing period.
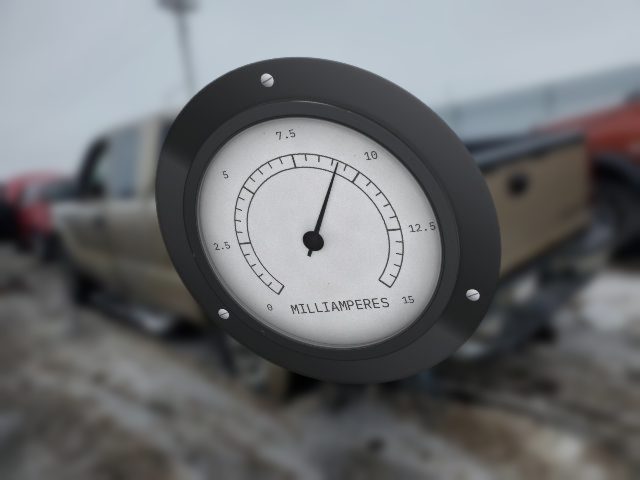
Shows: 9.25 mA
